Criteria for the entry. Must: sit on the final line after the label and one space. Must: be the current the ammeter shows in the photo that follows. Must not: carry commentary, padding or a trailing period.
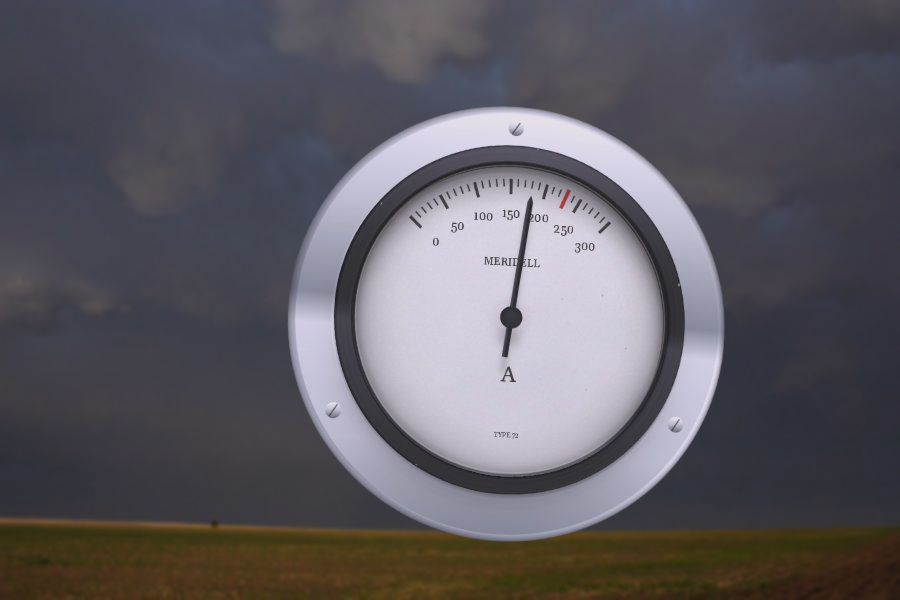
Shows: 180 A
